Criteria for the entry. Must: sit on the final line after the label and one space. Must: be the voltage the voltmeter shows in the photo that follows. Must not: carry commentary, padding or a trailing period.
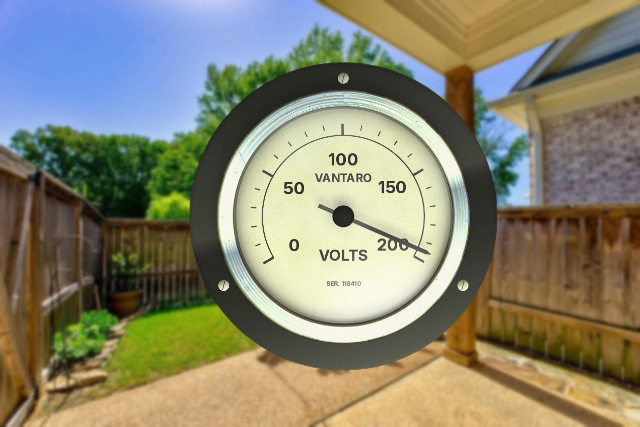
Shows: 195 V
